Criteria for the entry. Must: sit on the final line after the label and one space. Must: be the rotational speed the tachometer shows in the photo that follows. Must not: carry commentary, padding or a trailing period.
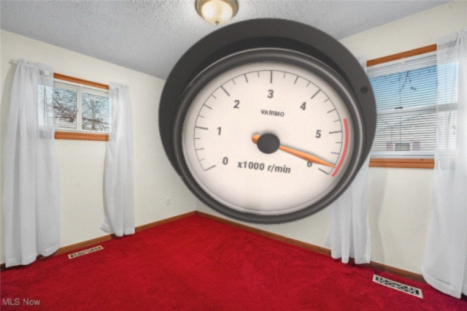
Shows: 5750 rpm
